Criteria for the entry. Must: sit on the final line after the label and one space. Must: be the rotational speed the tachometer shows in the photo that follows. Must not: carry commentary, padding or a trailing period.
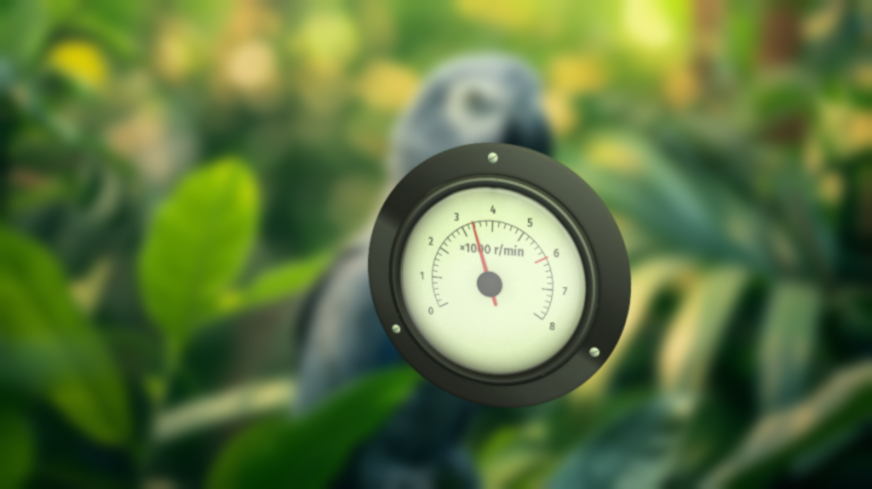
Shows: 3400 rpm
